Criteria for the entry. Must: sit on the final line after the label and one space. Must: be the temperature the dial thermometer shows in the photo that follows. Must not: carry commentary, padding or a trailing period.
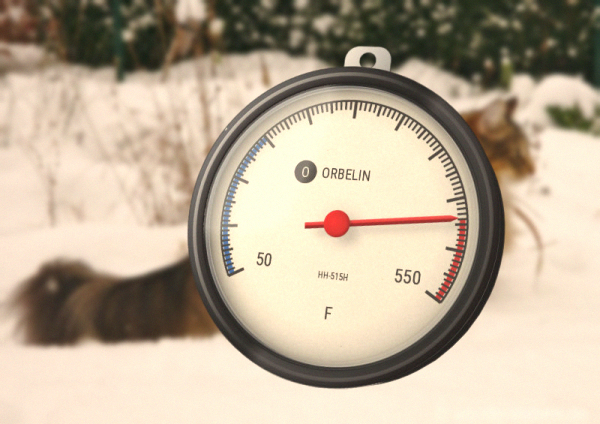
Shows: 470 °F
